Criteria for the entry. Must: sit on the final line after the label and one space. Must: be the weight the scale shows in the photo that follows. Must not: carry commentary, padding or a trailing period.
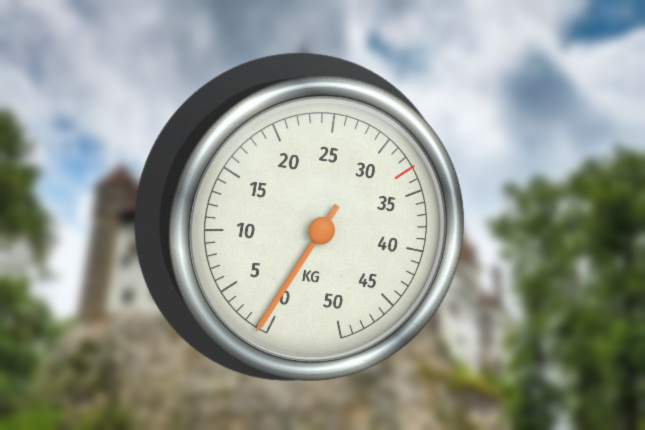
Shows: 1 kg
